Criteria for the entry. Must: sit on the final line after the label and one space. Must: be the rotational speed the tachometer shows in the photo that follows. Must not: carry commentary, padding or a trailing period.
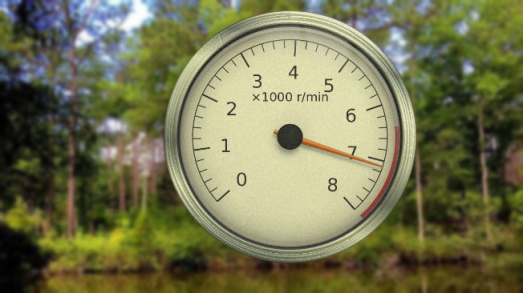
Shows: 7100 rpm
